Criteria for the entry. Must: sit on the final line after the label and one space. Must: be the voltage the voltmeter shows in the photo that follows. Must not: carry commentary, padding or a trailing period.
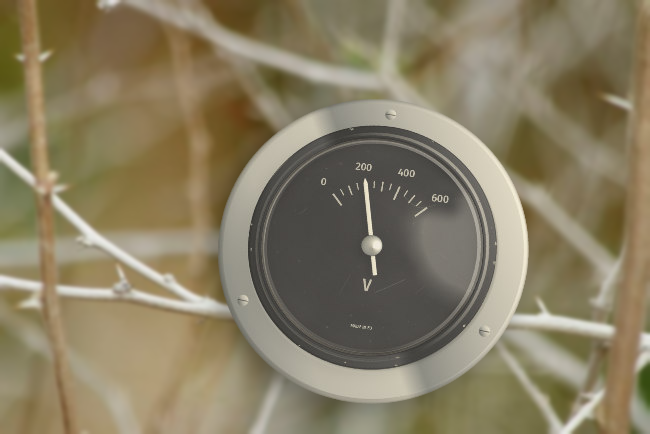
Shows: 200 V
